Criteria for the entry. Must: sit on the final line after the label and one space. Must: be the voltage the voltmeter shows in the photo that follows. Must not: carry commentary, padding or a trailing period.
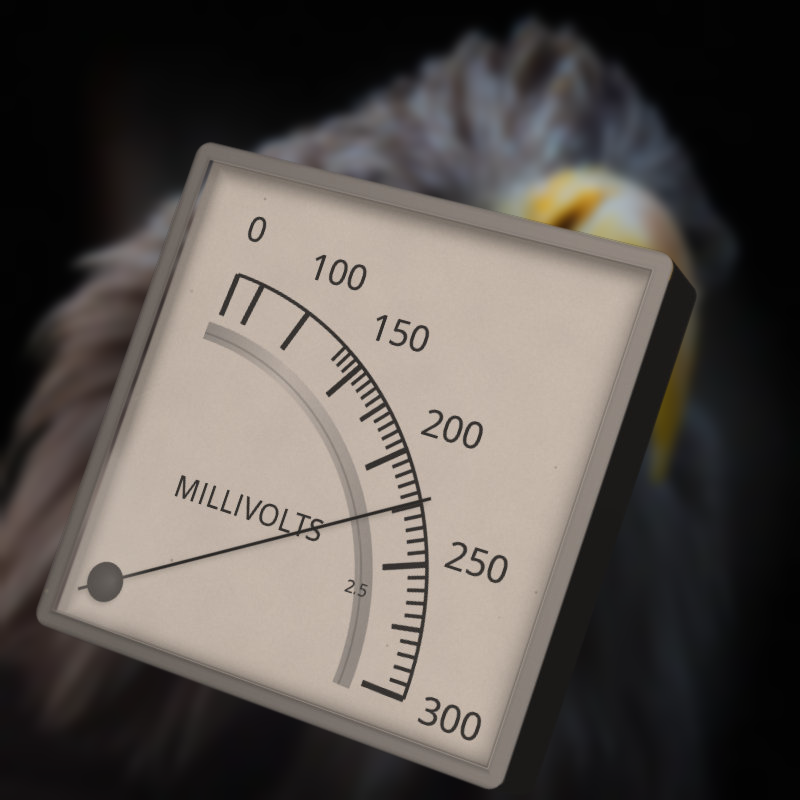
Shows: 225 mV
